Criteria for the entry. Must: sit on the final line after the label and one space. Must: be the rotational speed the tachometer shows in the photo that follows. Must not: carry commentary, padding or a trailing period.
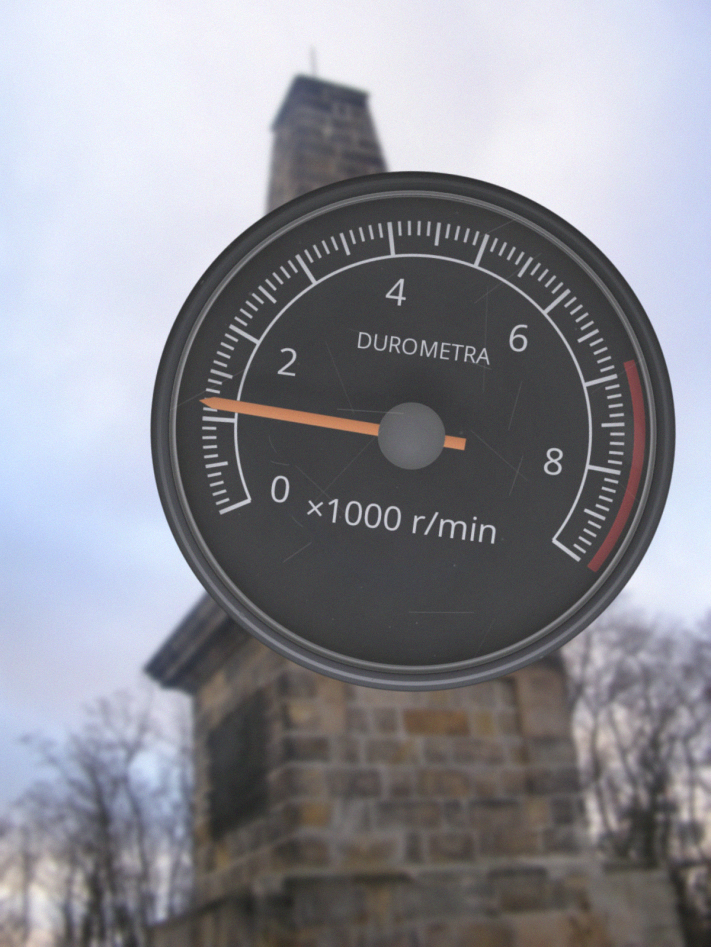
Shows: 1200 rpm
